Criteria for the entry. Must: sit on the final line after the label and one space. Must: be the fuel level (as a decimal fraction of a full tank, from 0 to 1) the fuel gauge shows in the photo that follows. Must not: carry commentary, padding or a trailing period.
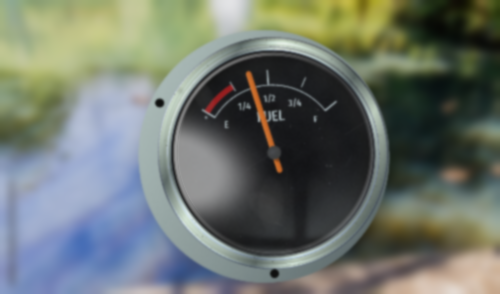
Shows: 0.375
